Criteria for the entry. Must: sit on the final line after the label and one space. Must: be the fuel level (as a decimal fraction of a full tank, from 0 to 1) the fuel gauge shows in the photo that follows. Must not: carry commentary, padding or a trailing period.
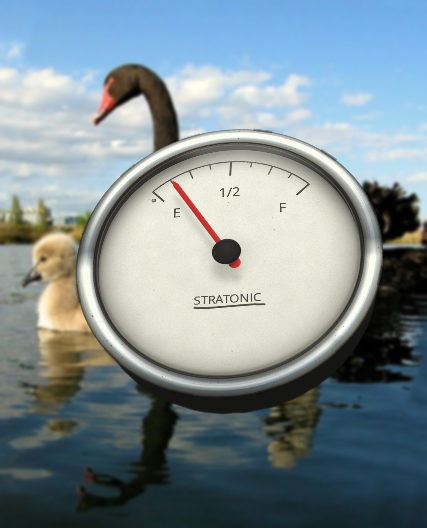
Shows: 0.125
